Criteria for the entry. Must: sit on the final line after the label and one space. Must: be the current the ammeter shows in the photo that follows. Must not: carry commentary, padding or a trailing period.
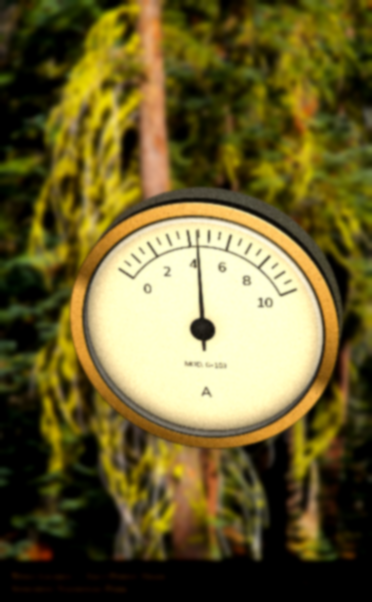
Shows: 4.5 A
